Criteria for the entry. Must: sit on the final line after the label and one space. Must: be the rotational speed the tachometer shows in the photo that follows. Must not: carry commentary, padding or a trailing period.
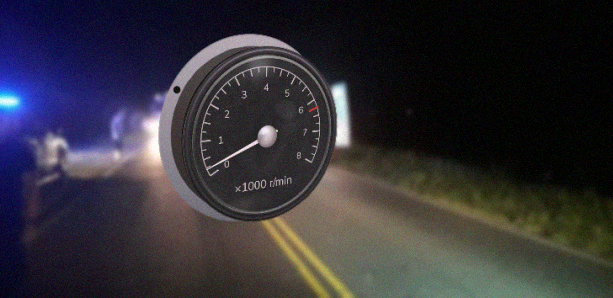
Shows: 250 rpm
